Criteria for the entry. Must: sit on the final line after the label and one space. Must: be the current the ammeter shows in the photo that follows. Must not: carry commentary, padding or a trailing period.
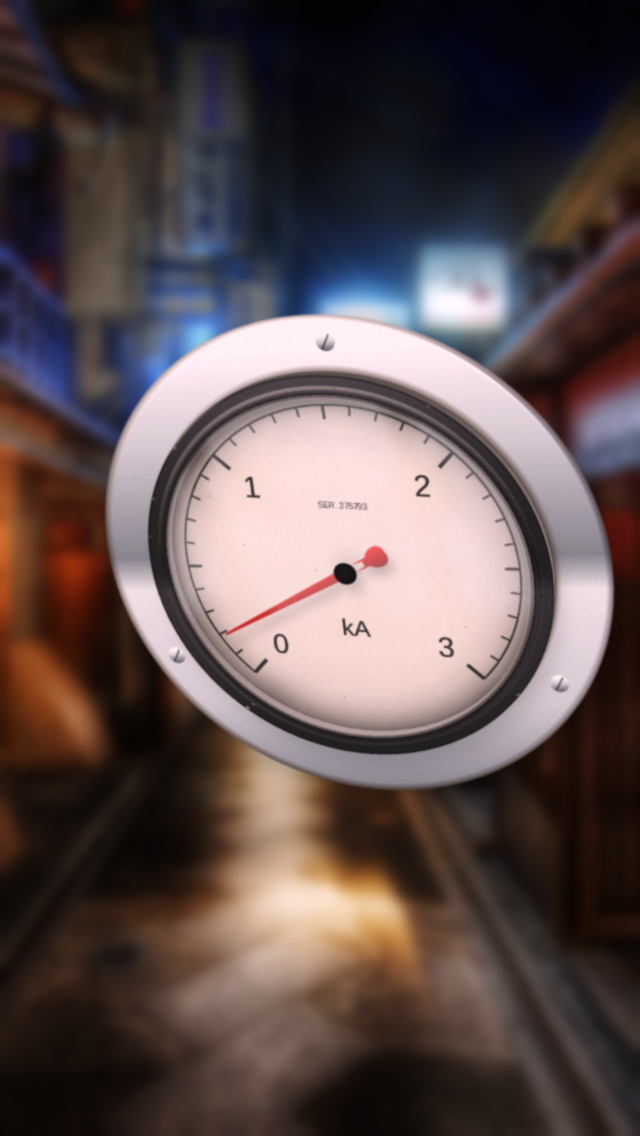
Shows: 0.2 kA
